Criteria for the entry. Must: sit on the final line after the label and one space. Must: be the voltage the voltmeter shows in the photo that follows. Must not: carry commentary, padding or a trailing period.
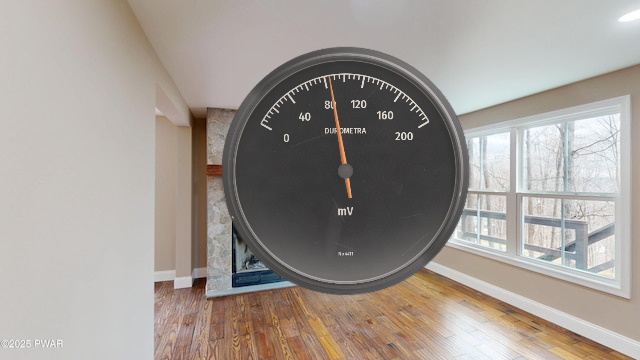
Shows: 85 mV
